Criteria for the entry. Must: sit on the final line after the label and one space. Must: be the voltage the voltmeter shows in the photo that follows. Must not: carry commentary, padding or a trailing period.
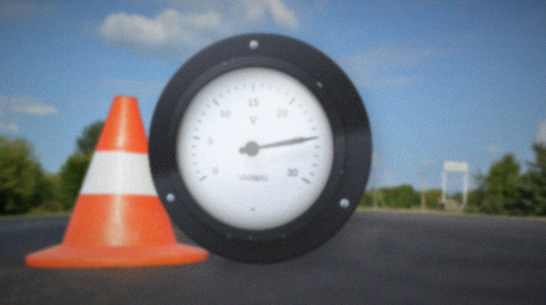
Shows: 25 V
